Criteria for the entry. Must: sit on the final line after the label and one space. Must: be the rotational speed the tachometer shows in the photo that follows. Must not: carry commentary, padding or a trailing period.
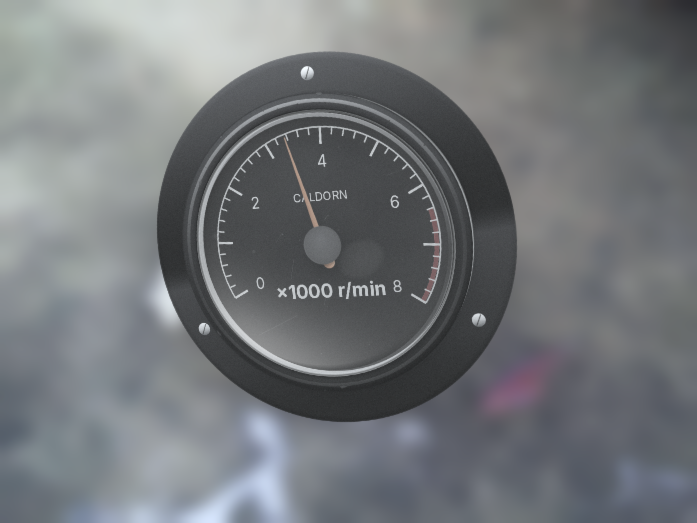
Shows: 3400 rpm
